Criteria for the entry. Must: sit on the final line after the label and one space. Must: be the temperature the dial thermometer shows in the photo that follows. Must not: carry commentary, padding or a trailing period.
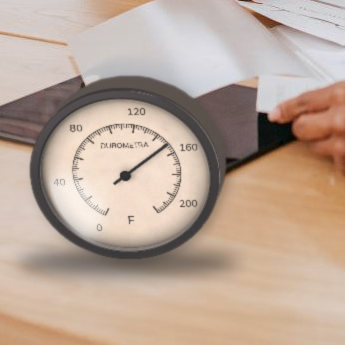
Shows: 150 °F
